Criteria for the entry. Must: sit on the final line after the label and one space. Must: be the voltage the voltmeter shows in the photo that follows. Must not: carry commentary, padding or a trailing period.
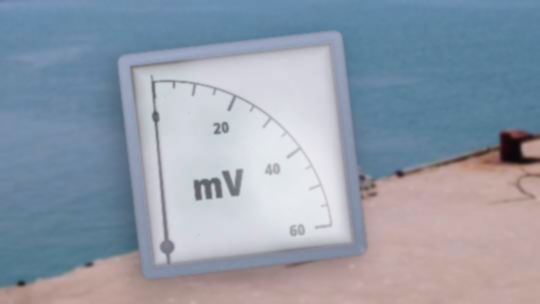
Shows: 0 mV
